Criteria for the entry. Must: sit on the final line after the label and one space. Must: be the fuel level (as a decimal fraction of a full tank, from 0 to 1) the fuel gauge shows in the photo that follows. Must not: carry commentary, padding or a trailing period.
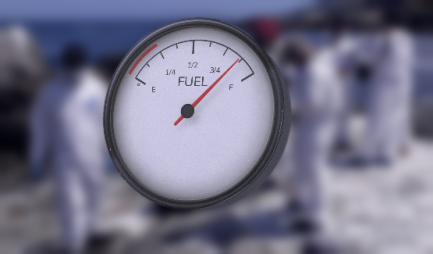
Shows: 0.875
